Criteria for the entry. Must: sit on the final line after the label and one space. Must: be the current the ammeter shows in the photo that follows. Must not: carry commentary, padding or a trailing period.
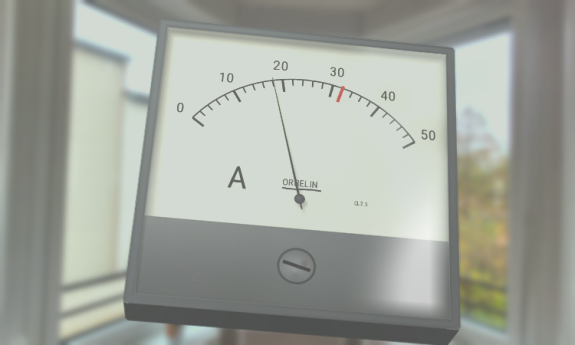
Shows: 18 A
